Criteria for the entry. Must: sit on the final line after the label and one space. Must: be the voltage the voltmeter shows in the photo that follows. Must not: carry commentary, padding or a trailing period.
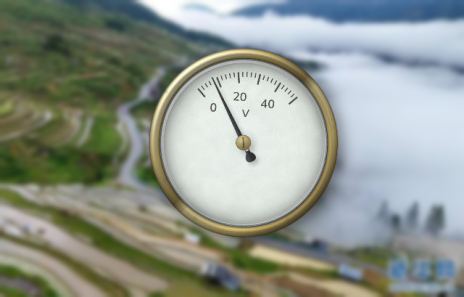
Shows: 8 V
